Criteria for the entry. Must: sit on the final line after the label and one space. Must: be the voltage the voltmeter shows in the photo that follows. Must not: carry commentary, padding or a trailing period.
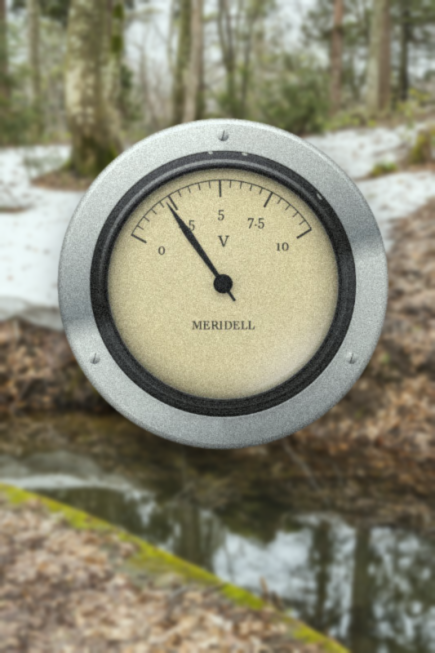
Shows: 2.25 V
